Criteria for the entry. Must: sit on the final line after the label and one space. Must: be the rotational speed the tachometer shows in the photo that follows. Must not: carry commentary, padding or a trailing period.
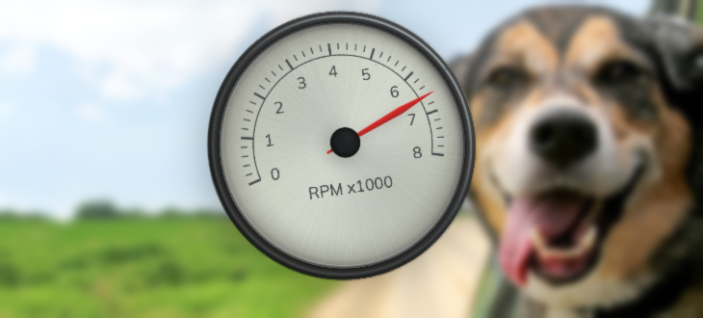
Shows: 6600 rpm
